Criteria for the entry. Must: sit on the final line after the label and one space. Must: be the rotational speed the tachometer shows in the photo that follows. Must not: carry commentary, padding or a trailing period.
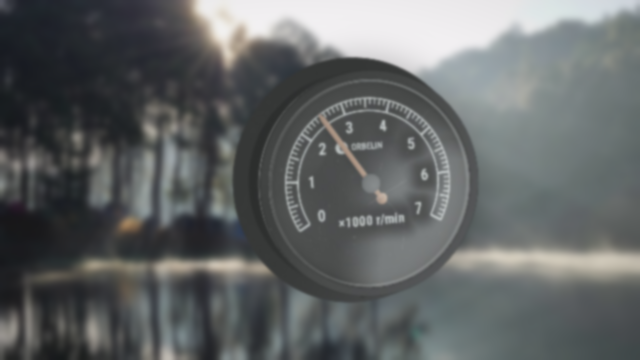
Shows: 2500 rpm
